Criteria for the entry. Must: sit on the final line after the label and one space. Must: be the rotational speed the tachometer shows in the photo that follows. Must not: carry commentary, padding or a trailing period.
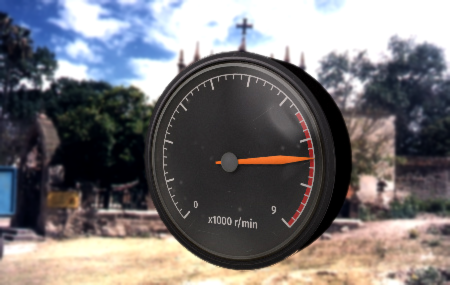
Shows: 7400 rpm
